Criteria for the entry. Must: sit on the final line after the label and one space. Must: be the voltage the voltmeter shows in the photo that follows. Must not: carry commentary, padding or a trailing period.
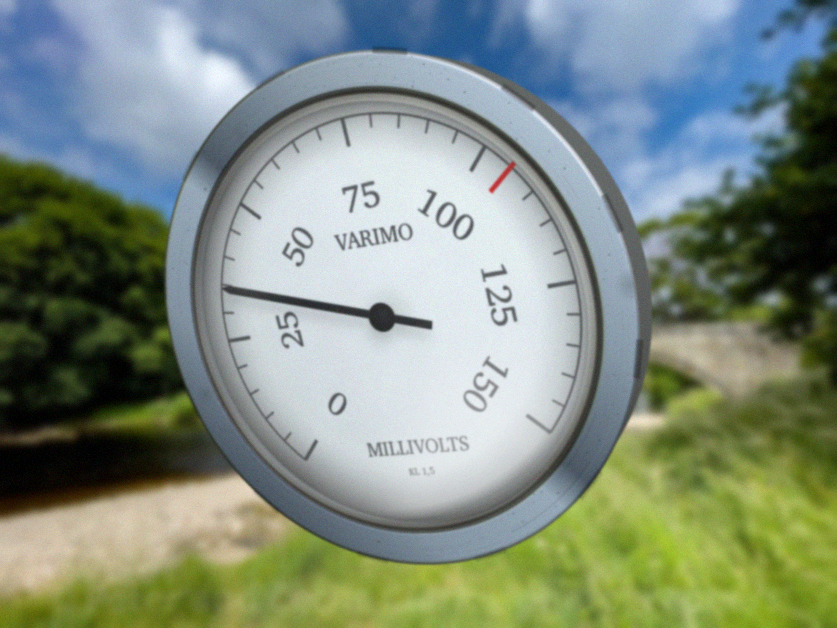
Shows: 35 mV
